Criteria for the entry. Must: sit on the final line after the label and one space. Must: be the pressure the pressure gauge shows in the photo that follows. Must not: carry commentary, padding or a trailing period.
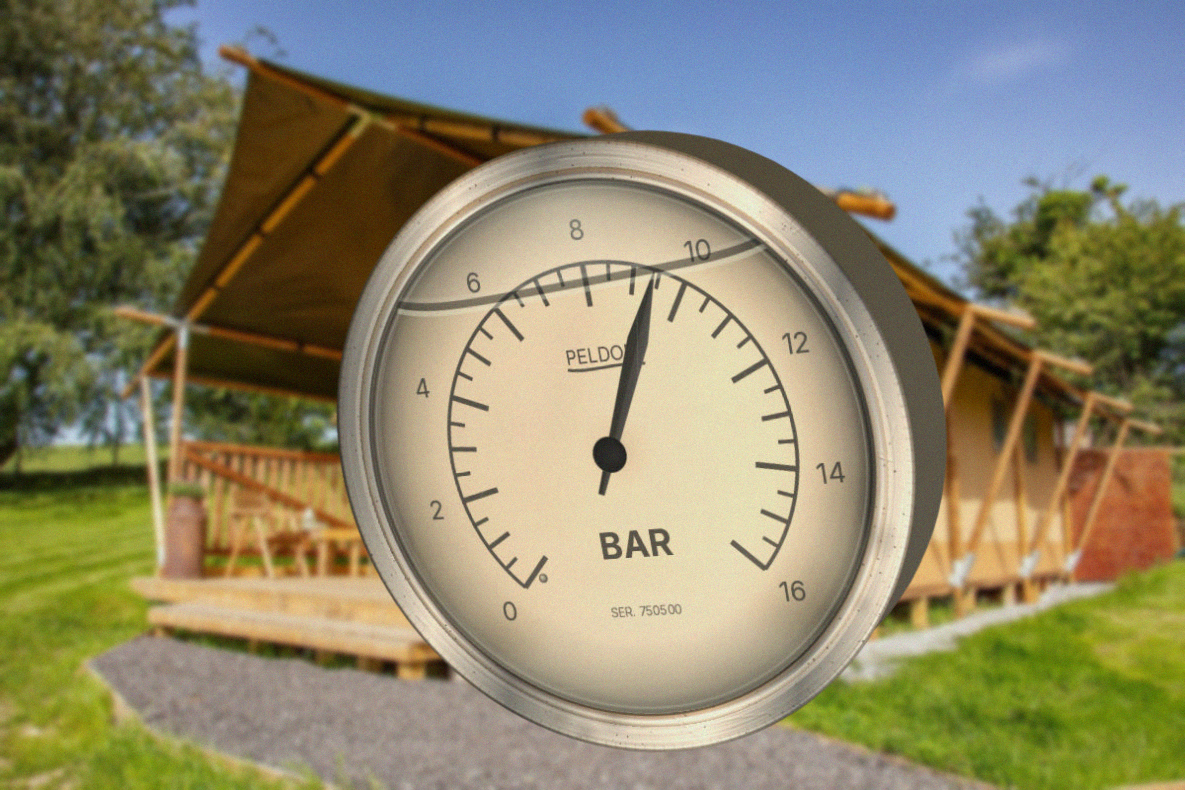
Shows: 9.5 bar
